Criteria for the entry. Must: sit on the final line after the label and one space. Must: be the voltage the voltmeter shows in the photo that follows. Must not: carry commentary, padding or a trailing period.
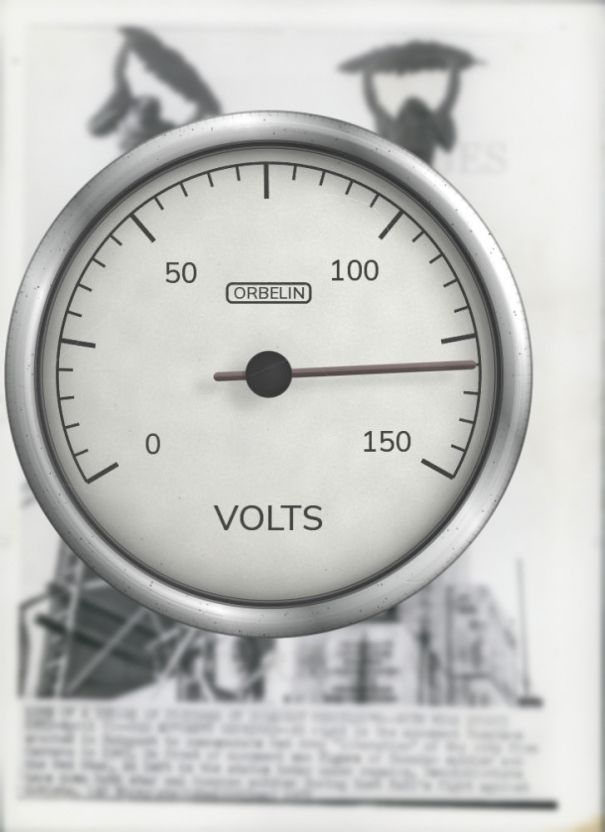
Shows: 130 V
